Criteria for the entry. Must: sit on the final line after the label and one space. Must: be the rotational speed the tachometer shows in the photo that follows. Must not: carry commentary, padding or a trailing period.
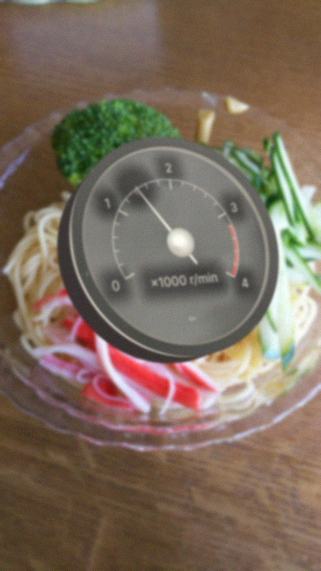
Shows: 1400 rpm
